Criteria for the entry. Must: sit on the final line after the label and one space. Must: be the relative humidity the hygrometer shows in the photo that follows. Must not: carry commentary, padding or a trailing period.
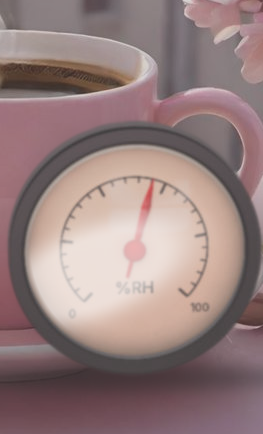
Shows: 56 %
